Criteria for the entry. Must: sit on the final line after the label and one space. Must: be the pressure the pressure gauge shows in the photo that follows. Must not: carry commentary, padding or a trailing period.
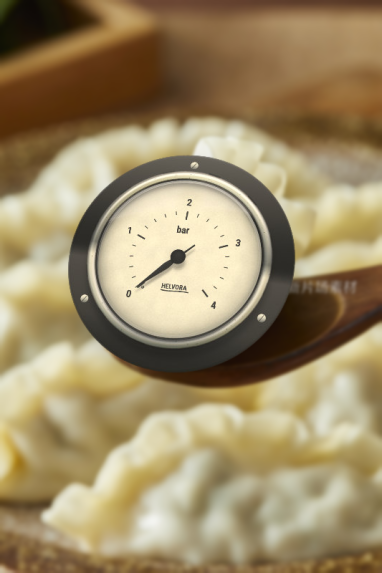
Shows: 0 bar
